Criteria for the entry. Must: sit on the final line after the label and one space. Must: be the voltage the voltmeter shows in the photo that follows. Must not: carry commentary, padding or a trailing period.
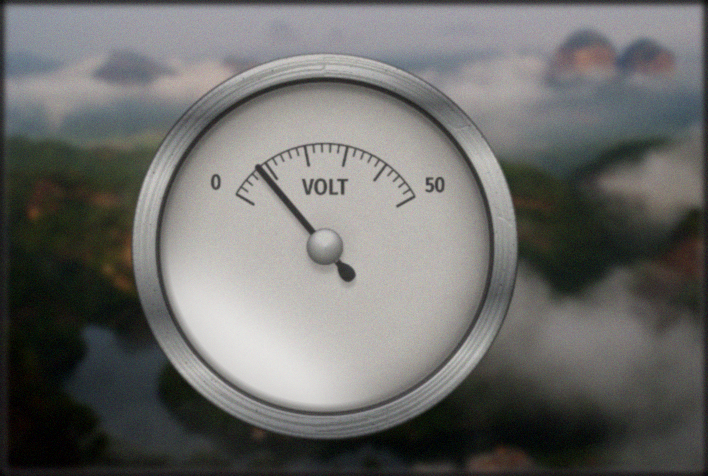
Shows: 8 V
